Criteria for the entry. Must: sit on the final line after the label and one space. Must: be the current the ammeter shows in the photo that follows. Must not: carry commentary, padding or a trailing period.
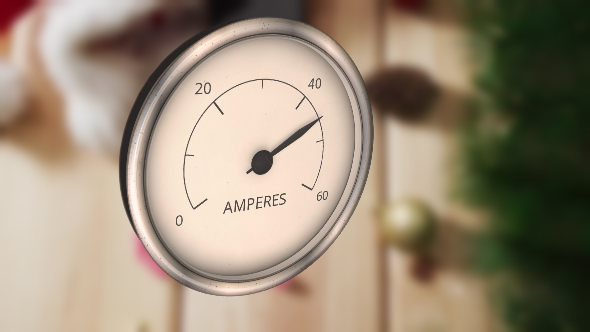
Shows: 45 A
